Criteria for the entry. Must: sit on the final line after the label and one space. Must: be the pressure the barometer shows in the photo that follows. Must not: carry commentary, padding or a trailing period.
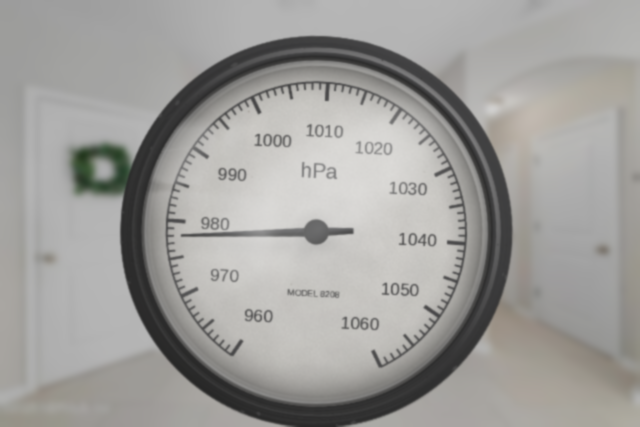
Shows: 978 hPa
